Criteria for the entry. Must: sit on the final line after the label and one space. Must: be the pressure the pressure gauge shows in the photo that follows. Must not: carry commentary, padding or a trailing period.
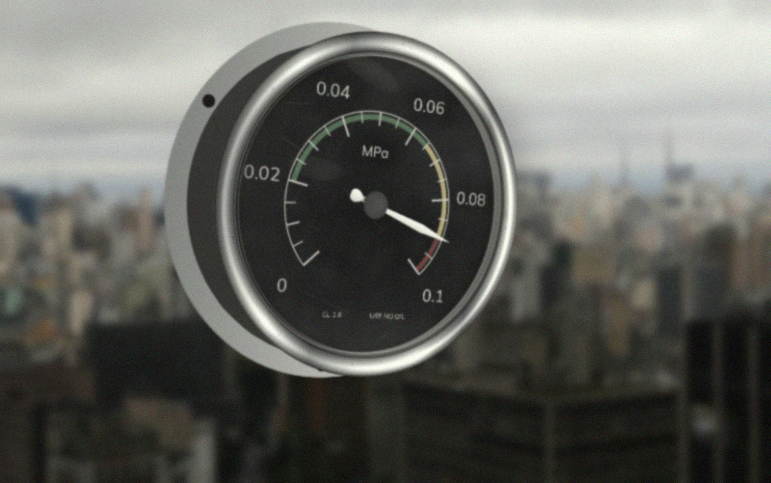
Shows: 0.09 MPa
